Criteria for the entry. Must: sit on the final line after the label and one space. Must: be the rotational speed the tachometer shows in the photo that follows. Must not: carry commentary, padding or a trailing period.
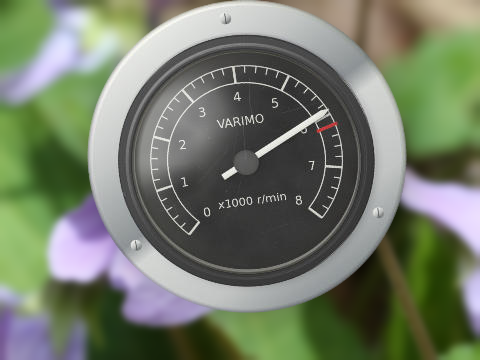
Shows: 5900 rpm
